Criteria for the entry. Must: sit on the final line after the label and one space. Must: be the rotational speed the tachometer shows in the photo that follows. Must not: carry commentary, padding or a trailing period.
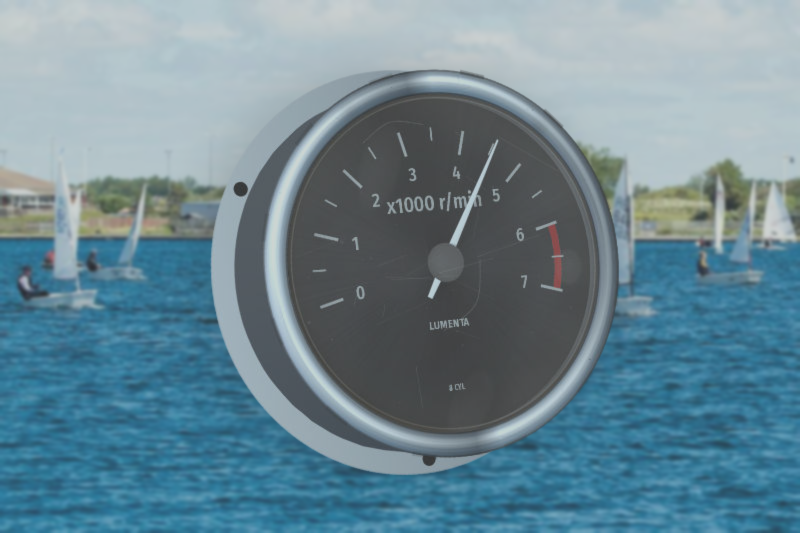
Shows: 4500 rpm
